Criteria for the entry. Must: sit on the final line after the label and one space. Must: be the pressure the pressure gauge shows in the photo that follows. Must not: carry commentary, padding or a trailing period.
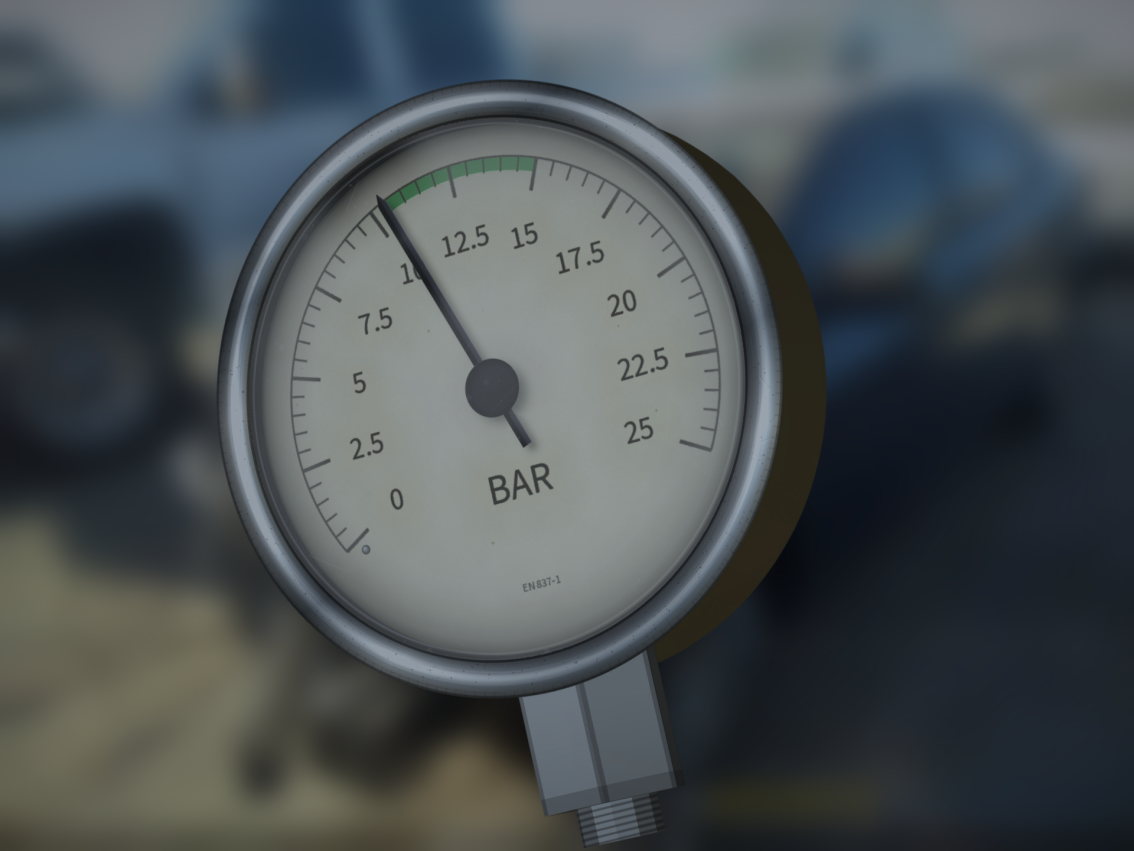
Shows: 10.5 bar
